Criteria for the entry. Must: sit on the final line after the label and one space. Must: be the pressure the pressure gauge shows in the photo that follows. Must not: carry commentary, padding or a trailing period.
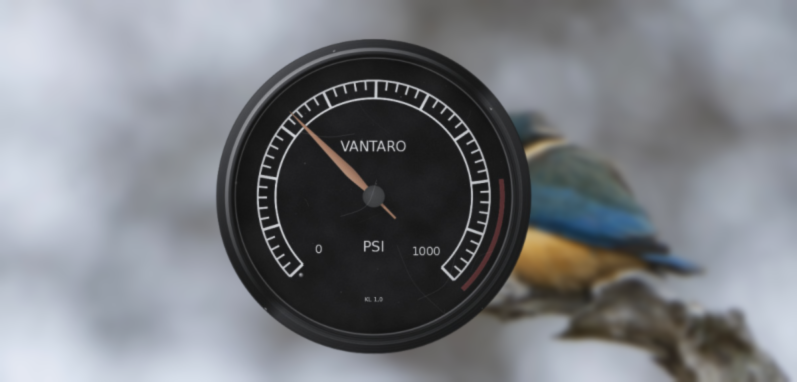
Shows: 330 psi
